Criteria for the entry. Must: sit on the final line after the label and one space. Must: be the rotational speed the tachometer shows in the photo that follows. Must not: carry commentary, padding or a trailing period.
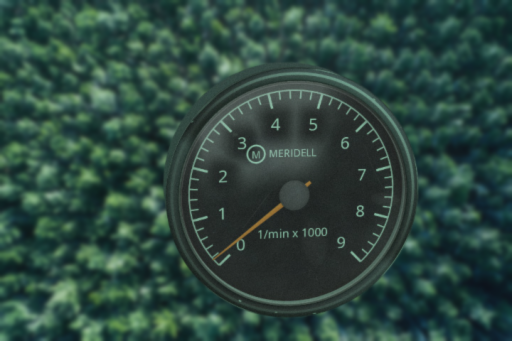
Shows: 200 rpm
